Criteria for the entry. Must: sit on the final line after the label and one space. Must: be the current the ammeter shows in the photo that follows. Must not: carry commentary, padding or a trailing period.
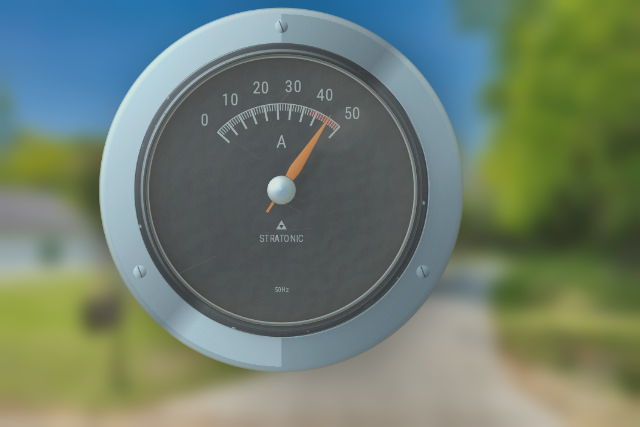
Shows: 45 A
